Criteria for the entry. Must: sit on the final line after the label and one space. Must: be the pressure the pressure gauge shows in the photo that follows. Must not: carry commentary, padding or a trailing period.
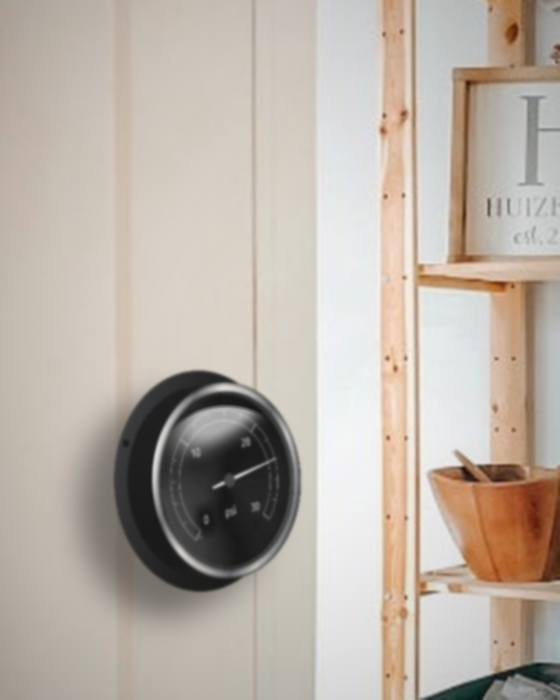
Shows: 24 psi
